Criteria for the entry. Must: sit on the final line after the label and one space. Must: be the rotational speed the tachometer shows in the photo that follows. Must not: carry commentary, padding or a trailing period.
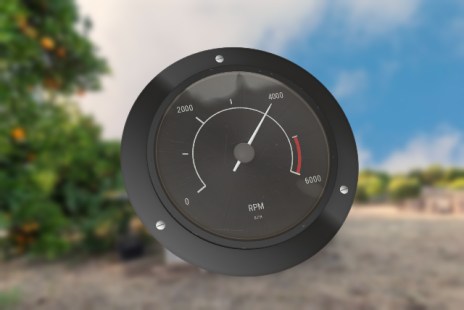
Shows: 4000 rpm
